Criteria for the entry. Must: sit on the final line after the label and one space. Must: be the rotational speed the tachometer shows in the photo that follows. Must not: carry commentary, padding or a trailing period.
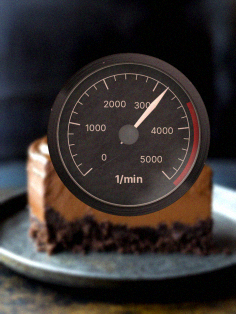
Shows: 3200 rpm
